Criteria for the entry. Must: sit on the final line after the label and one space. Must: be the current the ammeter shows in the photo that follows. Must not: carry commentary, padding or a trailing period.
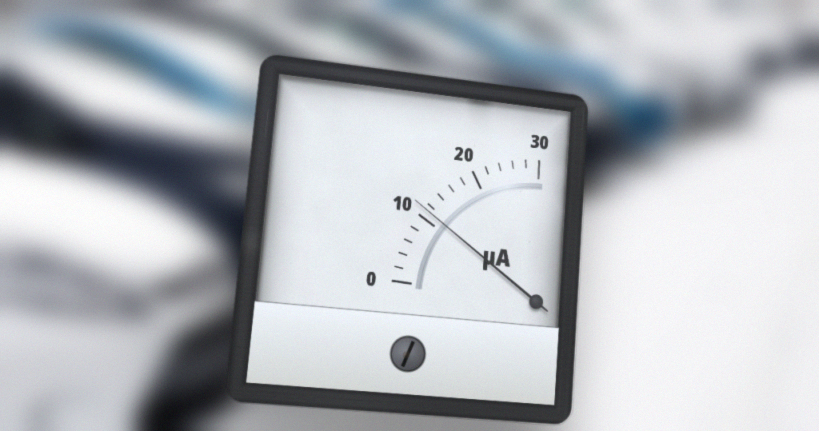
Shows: 11 µA
